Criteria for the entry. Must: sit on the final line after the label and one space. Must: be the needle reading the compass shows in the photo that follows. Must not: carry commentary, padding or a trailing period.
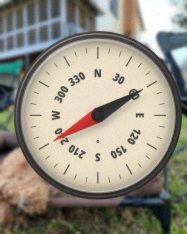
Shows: 240 °
